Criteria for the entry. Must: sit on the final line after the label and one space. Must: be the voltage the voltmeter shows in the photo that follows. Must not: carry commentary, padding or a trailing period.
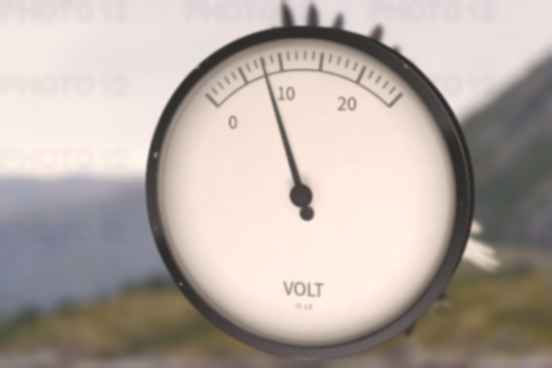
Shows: 8 V
